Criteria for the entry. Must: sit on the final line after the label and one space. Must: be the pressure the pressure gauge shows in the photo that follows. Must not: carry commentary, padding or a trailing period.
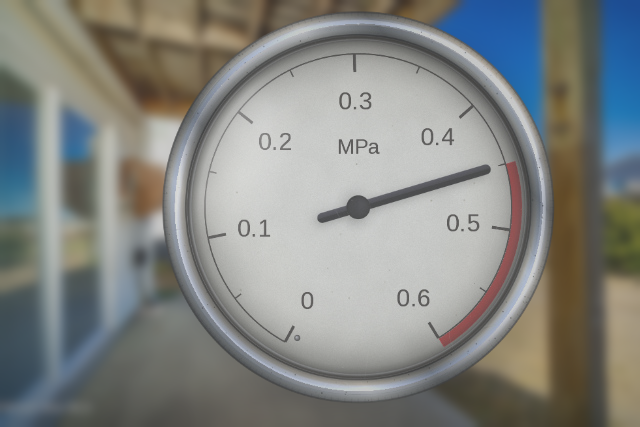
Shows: 0.45 MPa
